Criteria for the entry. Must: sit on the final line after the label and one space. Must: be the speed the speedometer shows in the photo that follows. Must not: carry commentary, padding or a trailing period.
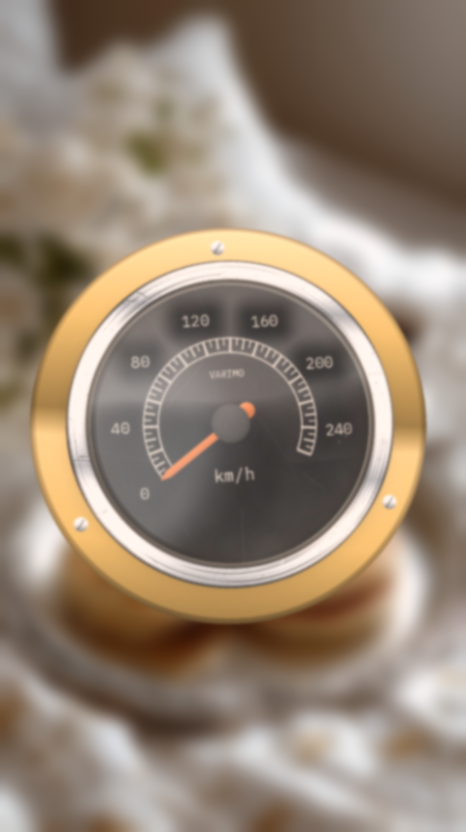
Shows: 0 km/h
